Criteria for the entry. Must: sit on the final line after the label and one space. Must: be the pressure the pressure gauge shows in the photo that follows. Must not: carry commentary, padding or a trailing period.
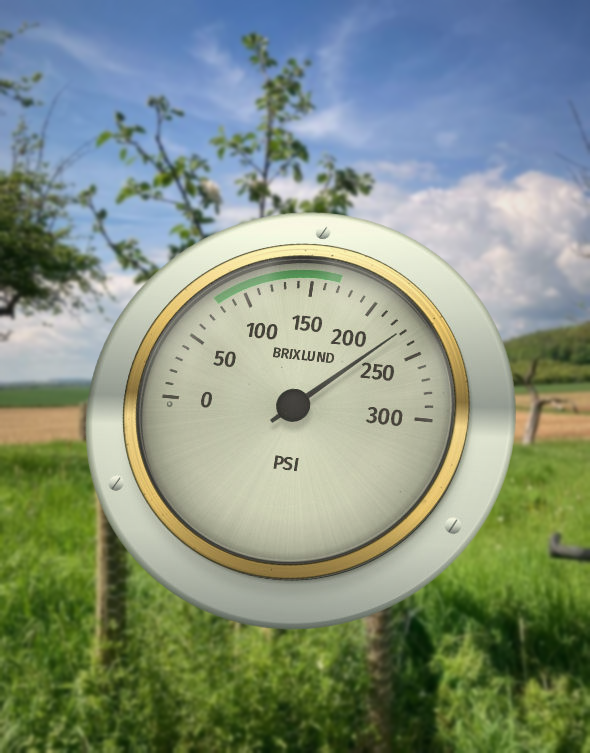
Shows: 230 psi
